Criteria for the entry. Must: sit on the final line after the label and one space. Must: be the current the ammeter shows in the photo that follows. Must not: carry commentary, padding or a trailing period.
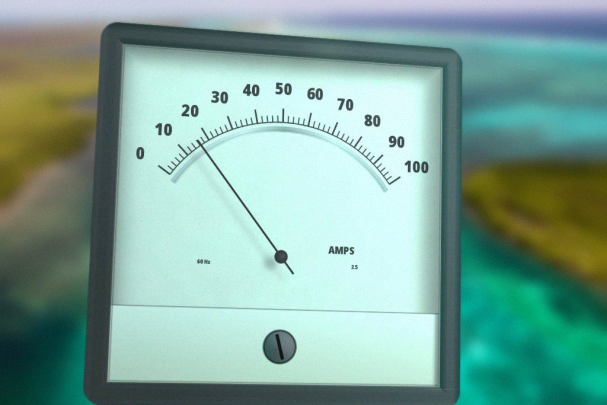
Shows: 16 A
